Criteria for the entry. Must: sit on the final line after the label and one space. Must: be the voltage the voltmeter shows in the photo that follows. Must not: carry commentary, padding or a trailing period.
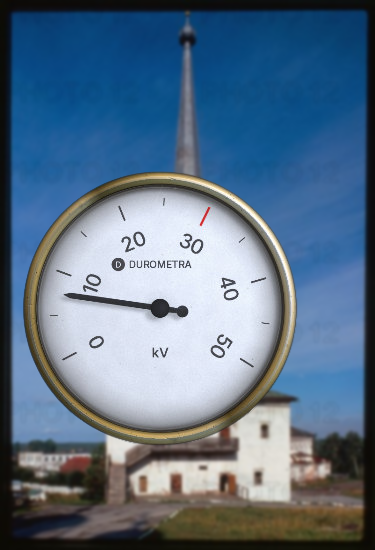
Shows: 7.5 kV
